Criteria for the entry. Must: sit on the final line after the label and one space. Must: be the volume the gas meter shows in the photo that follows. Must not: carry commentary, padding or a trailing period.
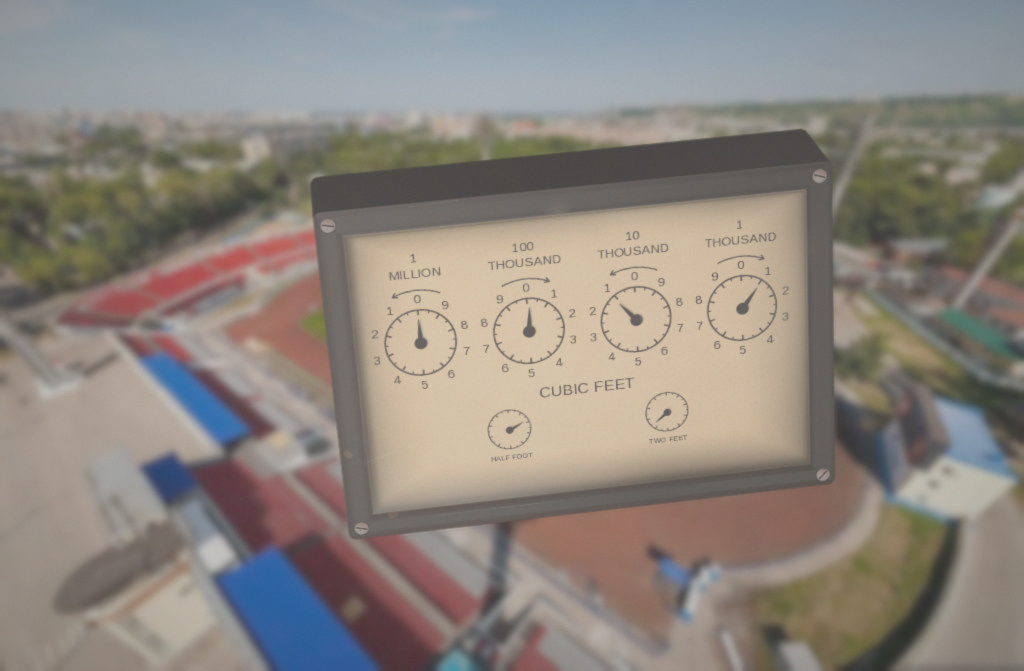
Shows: 1100 ft³
